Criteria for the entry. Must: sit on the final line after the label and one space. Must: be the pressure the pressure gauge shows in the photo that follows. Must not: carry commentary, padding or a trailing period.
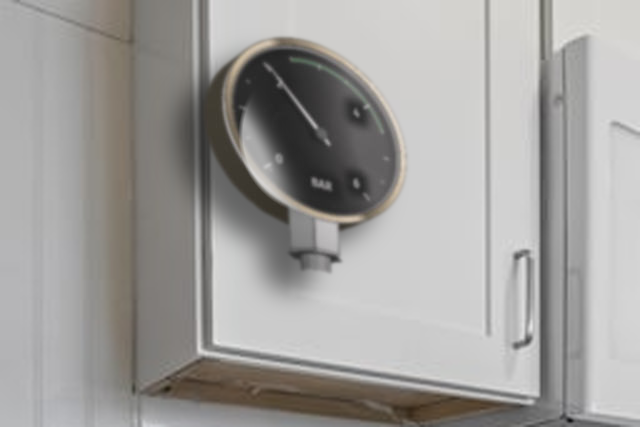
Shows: 2 bar
